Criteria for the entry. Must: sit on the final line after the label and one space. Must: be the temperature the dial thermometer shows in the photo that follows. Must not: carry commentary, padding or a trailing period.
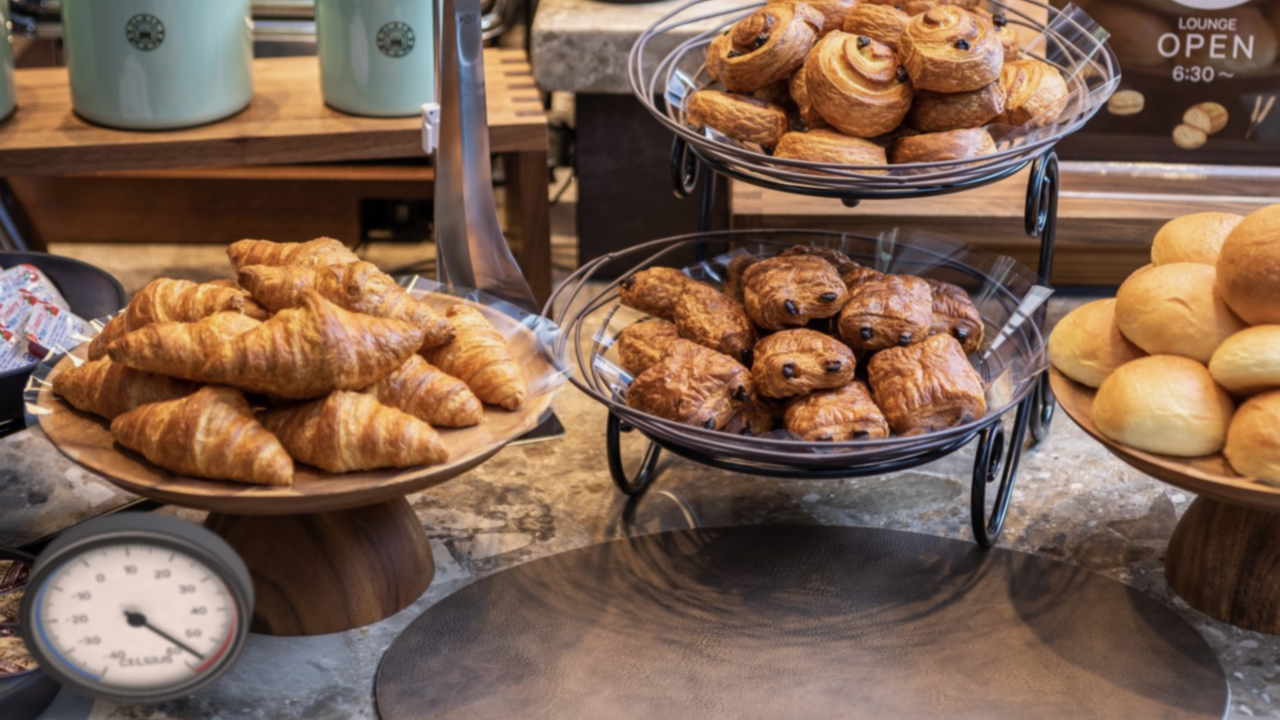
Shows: 55 °C
